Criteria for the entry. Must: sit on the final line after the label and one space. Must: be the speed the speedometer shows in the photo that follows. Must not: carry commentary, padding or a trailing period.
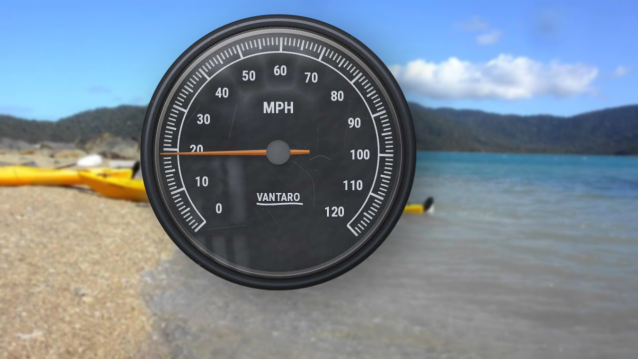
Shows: 19 mph
